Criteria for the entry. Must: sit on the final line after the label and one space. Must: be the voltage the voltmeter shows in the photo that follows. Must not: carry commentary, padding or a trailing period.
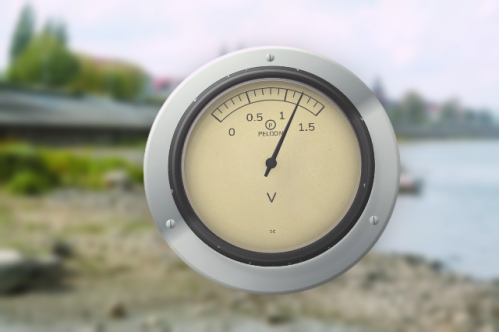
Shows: 1.2 V
